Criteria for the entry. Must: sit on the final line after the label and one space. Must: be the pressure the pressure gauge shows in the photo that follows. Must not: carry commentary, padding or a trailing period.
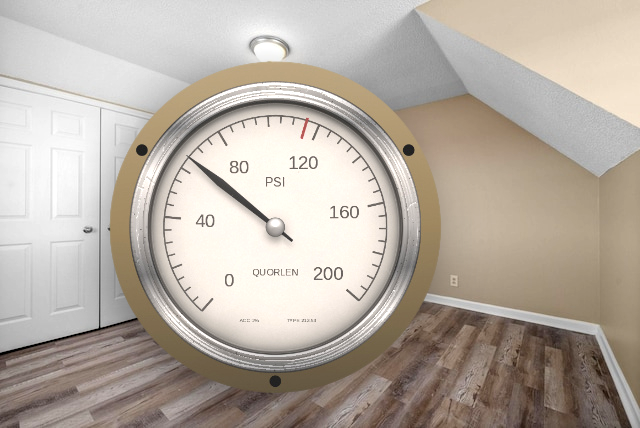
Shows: 65 psi
